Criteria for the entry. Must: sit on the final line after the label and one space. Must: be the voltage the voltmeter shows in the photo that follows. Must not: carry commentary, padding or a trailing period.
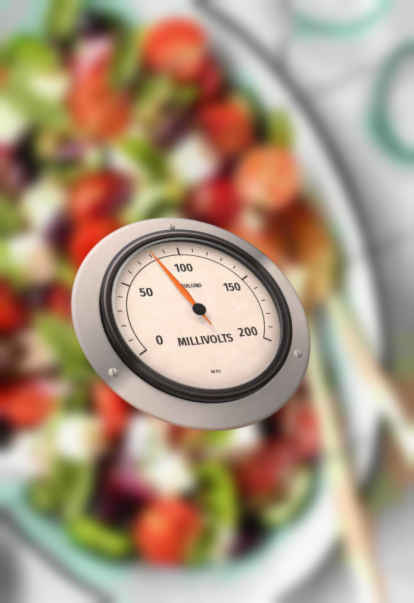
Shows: 80 mV
